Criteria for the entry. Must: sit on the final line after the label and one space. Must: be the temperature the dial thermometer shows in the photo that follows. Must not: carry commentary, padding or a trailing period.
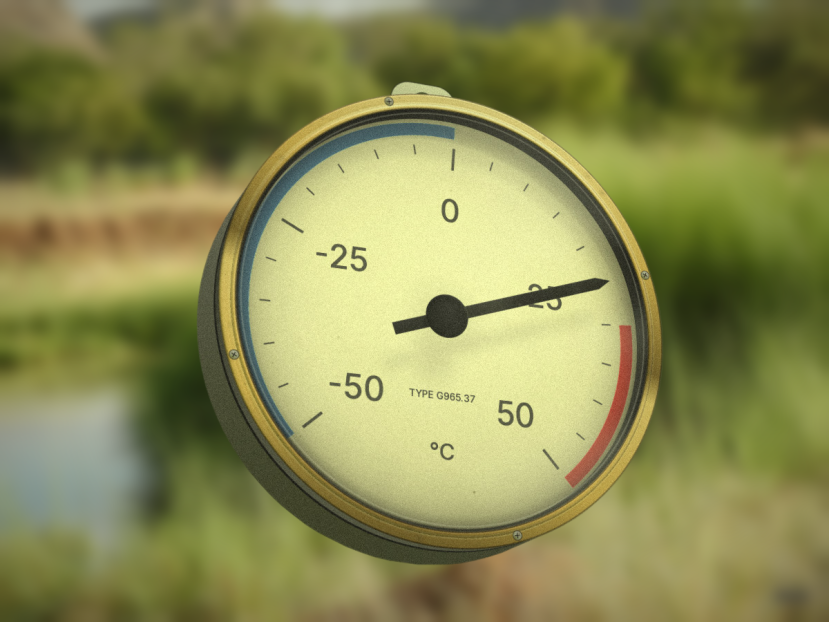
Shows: 25 °C
